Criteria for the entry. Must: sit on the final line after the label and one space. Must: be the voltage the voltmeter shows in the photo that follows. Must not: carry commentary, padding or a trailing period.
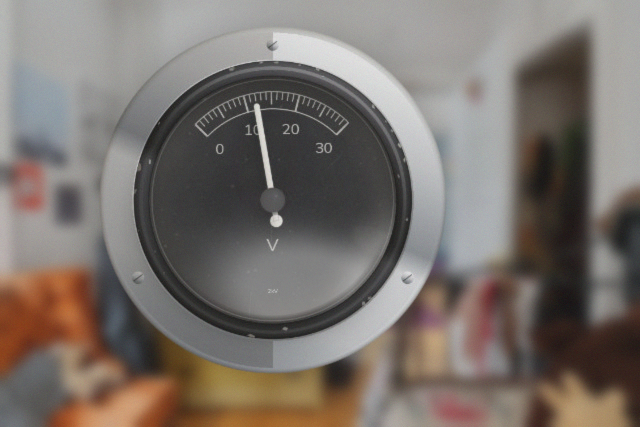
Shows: 12 V
